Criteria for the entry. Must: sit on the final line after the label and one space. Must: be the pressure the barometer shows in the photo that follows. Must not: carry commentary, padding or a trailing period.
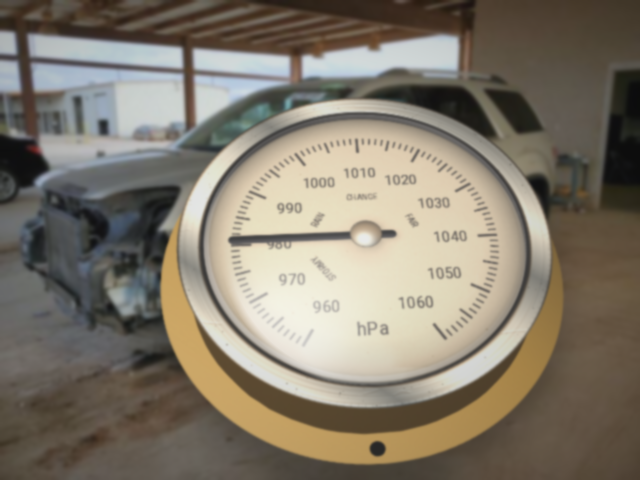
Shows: 980 hPa
